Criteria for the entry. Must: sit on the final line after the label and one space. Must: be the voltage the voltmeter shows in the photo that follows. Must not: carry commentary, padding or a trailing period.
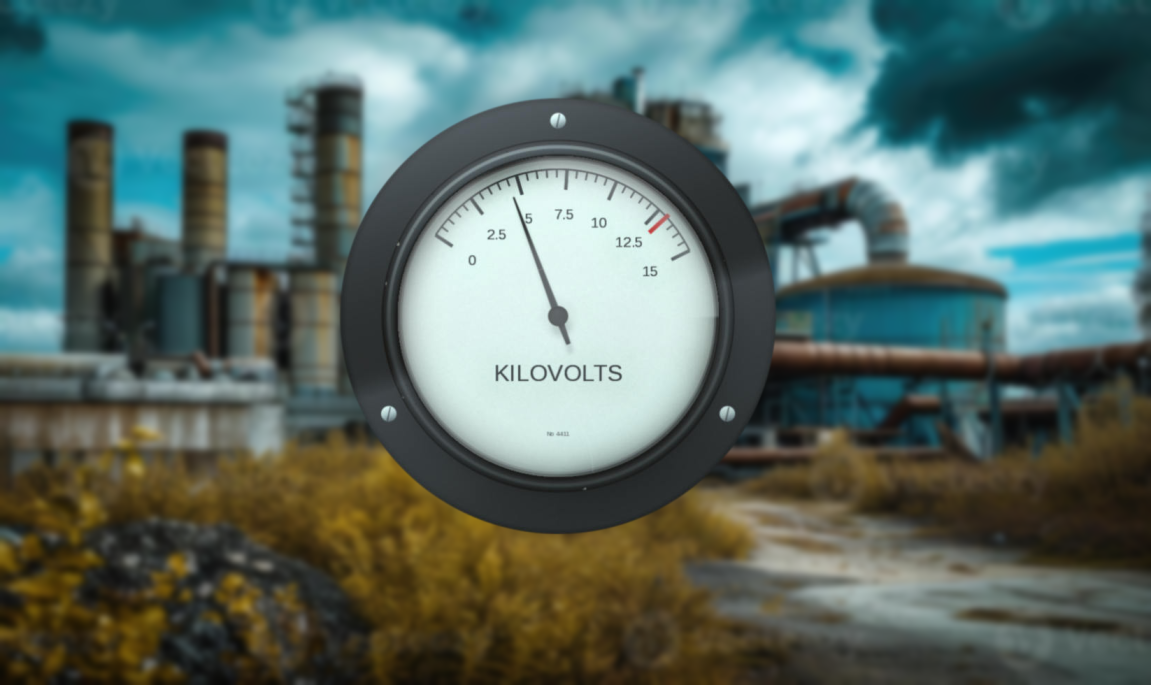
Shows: 4.5 kV
